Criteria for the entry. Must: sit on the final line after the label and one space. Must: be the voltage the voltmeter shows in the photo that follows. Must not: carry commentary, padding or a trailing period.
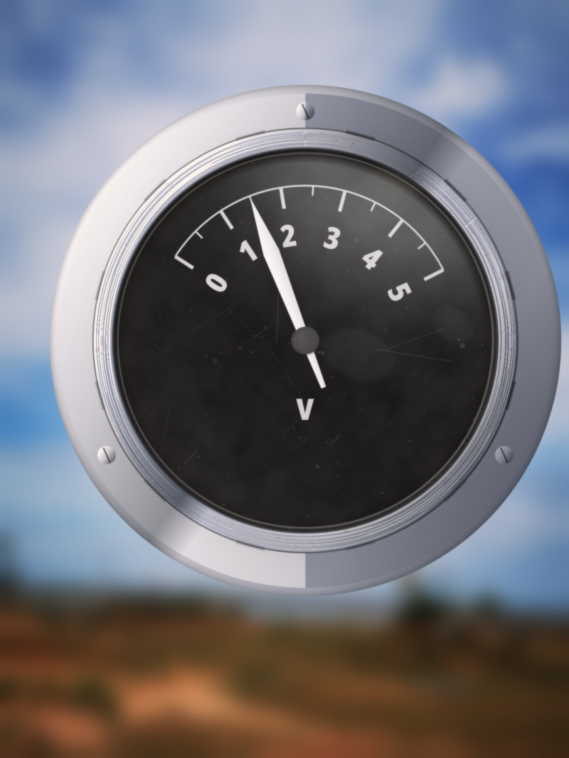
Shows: 1.5 V
